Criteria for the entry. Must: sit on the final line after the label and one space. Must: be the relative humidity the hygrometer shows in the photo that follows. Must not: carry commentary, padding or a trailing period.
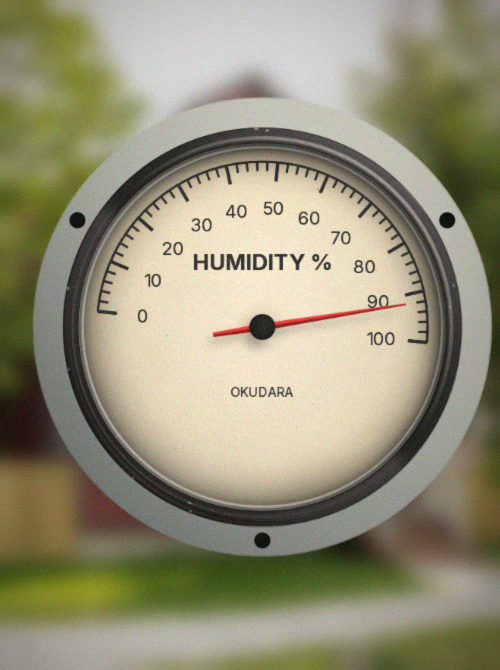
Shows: 92 %
